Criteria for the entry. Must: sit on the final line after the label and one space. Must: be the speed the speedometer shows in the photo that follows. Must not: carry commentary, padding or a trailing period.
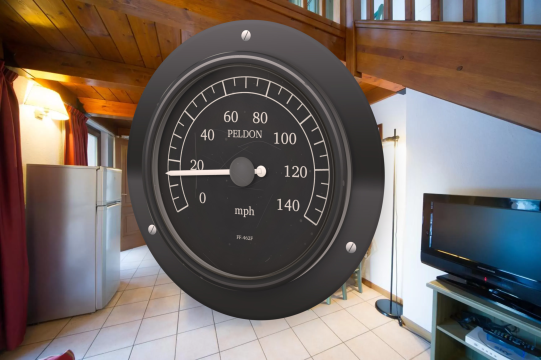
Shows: 15 mph
